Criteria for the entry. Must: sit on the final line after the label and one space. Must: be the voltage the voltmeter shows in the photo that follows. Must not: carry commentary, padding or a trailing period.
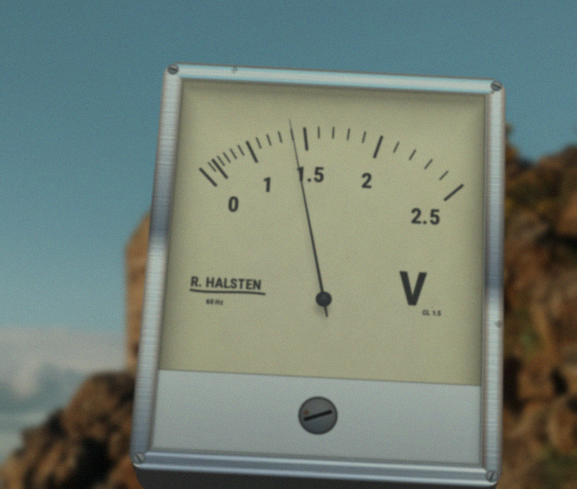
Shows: 1.4 V
